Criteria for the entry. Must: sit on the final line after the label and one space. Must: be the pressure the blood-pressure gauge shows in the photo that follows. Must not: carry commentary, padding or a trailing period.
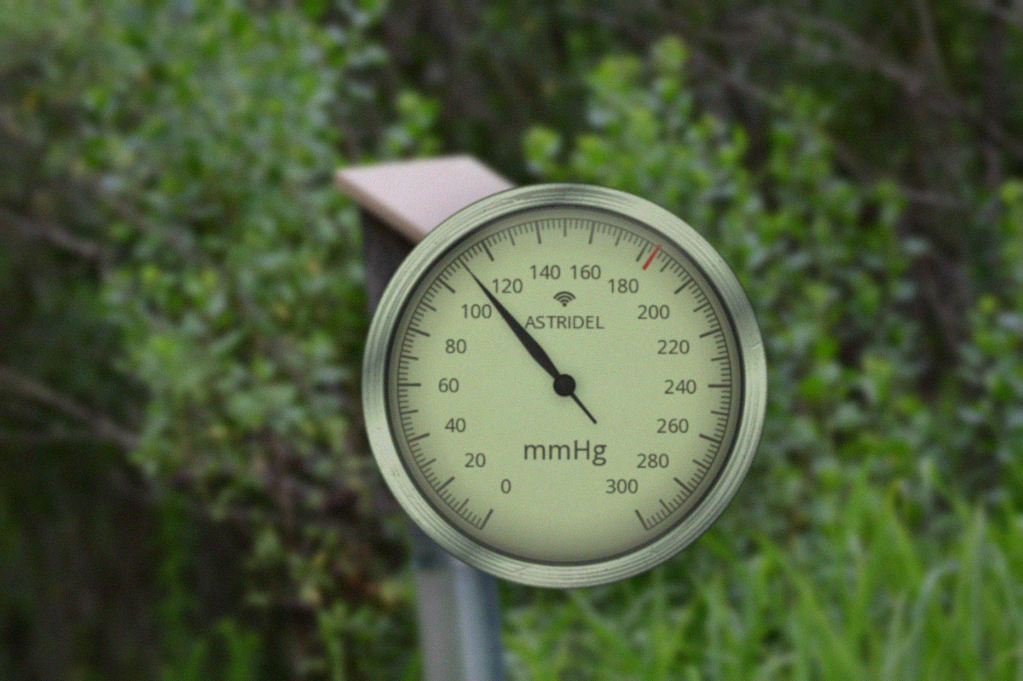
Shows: 110 mmHg
